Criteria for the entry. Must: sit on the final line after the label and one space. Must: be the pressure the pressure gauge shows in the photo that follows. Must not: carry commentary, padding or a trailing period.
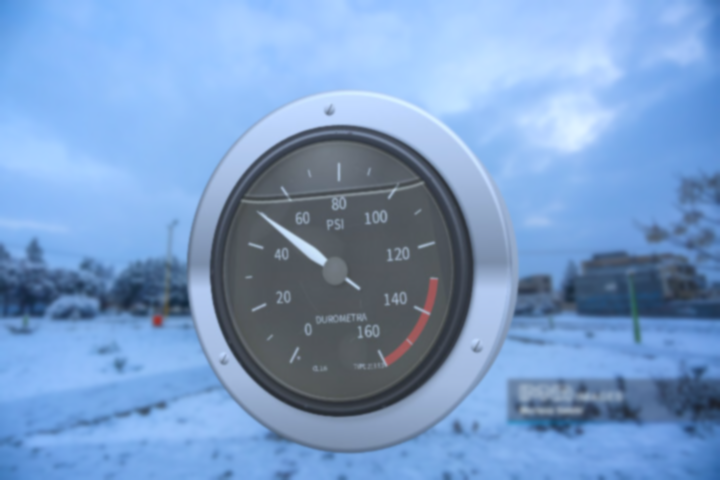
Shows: 50 psi
